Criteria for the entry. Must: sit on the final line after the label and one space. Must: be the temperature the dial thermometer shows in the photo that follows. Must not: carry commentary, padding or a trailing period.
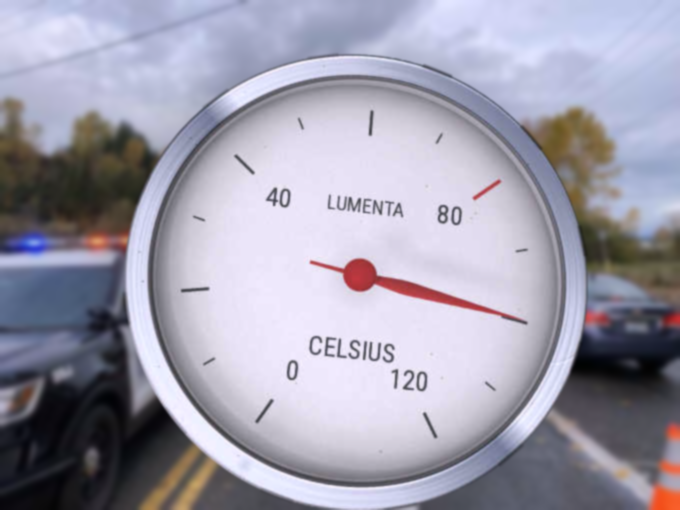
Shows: 100 °C
